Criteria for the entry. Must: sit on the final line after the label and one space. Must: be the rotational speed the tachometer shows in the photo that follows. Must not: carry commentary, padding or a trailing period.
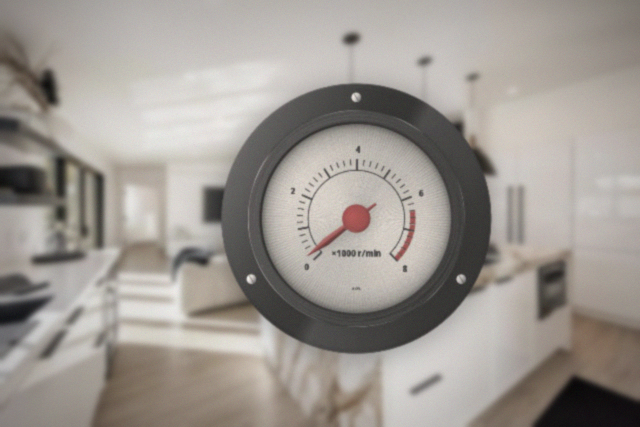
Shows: 200 rpm
